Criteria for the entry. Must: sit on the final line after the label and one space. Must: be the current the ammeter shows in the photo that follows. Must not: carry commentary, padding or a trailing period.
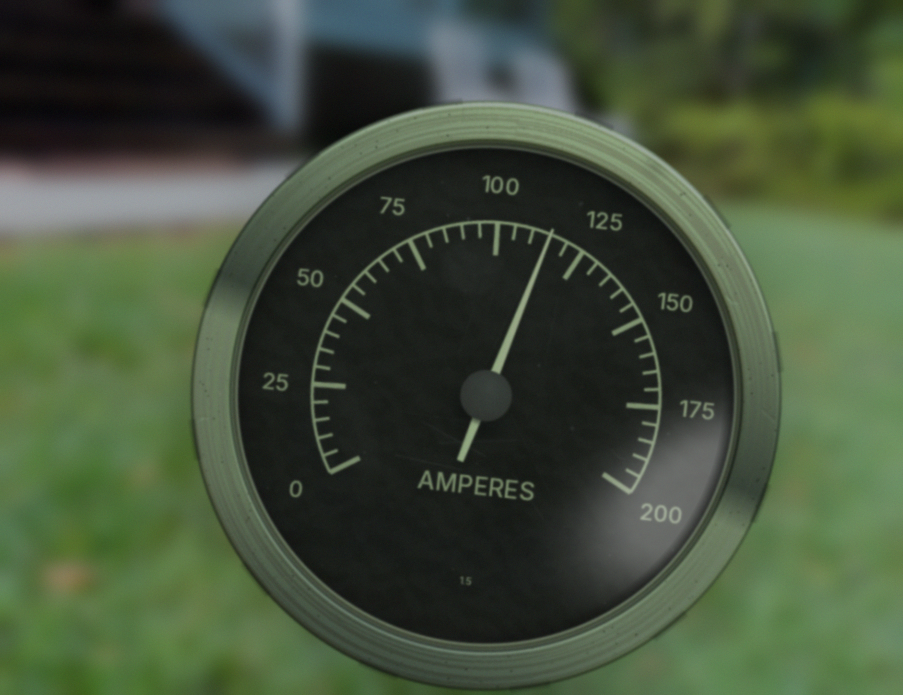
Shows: 115 A
